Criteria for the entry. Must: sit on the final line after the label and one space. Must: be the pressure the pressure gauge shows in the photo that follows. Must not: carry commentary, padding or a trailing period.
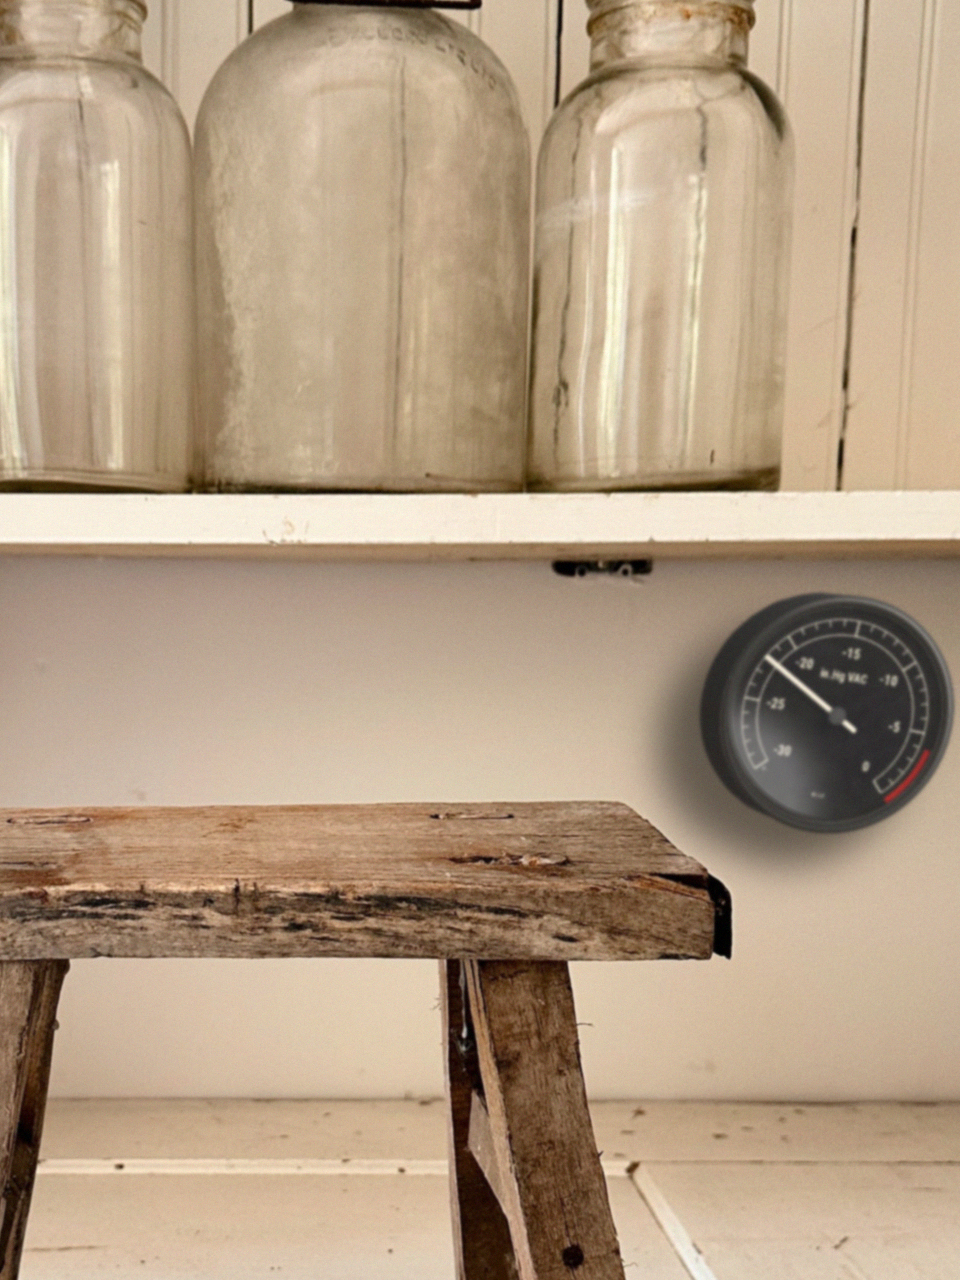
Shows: -22 inHg
